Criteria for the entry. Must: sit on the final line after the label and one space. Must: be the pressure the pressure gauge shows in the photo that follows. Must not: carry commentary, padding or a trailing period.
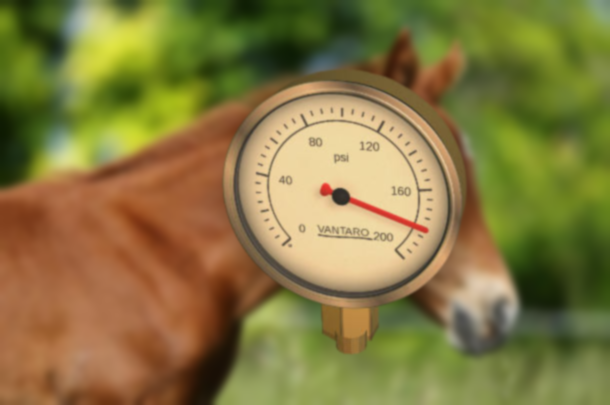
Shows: 180 psi
